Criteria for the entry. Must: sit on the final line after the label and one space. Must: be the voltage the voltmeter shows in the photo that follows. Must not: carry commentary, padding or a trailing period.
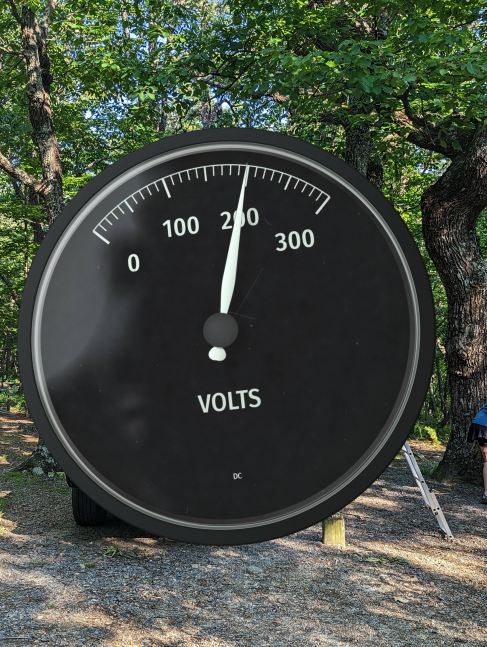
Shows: 200 V
